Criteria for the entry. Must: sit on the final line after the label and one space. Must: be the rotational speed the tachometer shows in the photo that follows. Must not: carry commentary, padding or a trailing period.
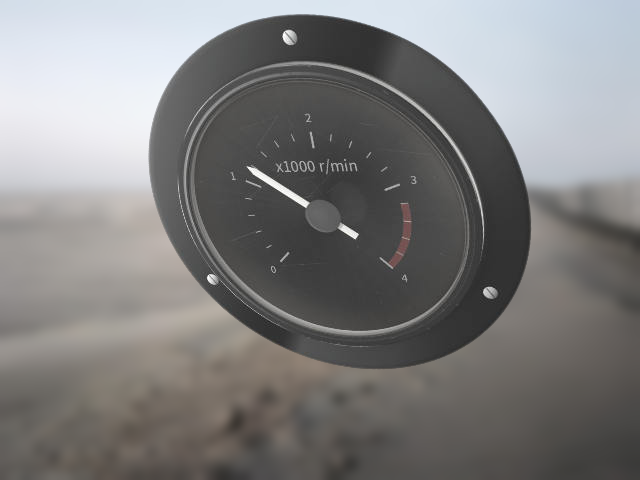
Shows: 1200 rpm
